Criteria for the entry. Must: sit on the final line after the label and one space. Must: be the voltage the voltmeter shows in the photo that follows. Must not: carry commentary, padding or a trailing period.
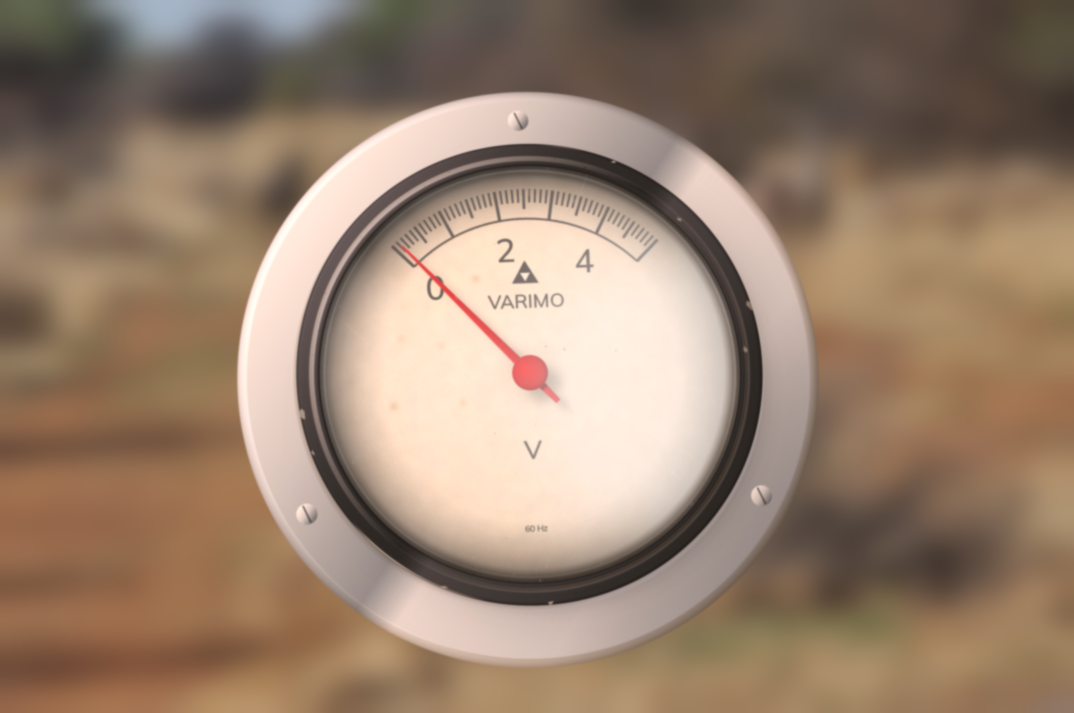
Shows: 0.1 V
